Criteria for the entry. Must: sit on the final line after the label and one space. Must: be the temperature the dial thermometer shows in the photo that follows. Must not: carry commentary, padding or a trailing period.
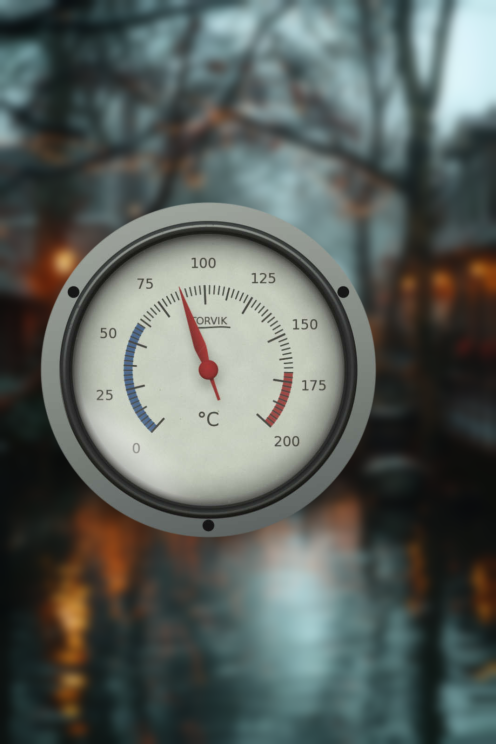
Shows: 87.5 °C
